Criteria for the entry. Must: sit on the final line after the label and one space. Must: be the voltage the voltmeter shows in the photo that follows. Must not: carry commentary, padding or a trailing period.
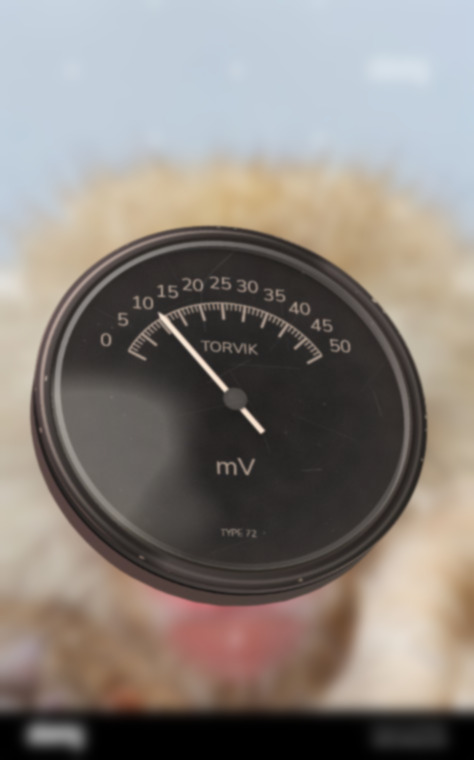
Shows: 10 mV
